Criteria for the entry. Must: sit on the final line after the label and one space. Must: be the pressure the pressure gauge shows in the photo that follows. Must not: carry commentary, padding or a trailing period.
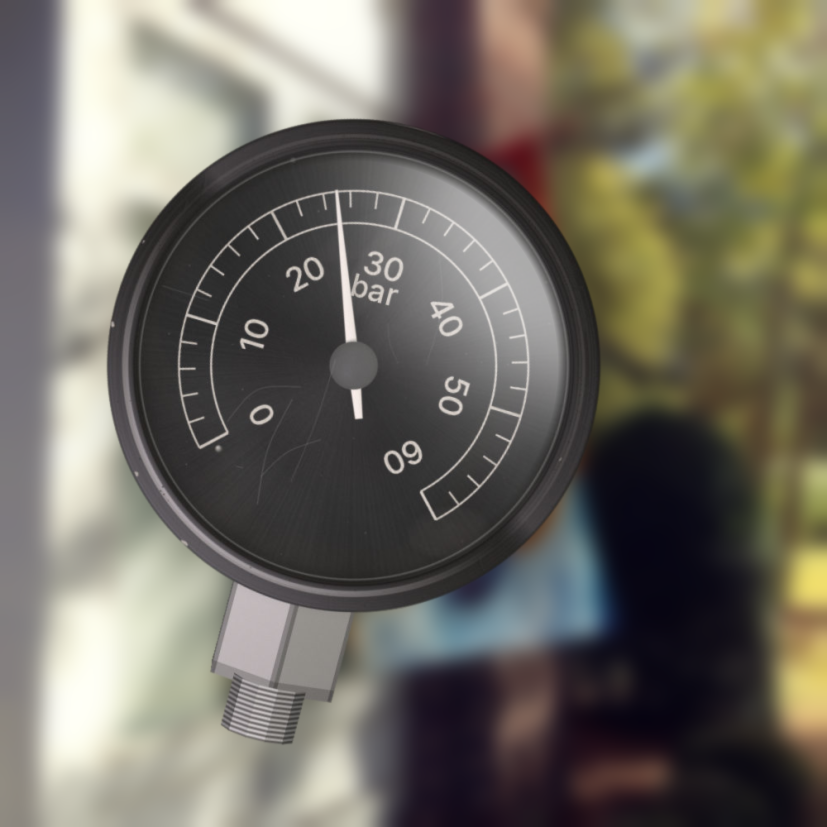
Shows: 25 bar
